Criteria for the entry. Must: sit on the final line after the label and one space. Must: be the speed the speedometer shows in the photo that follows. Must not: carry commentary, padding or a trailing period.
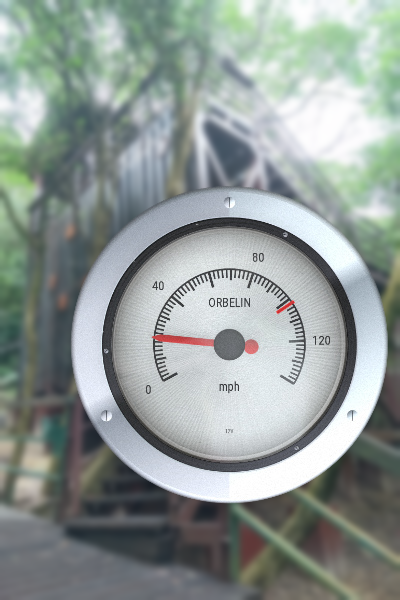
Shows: 20 mph
